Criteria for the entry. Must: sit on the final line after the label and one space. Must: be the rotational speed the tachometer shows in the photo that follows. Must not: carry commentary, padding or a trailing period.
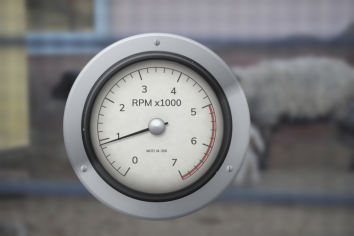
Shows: 900 rpm
